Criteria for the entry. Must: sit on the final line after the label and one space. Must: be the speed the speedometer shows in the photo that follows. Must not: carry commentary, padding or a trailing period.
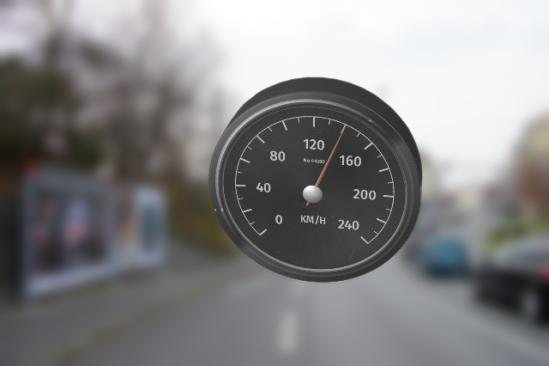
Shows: 140 km/h
